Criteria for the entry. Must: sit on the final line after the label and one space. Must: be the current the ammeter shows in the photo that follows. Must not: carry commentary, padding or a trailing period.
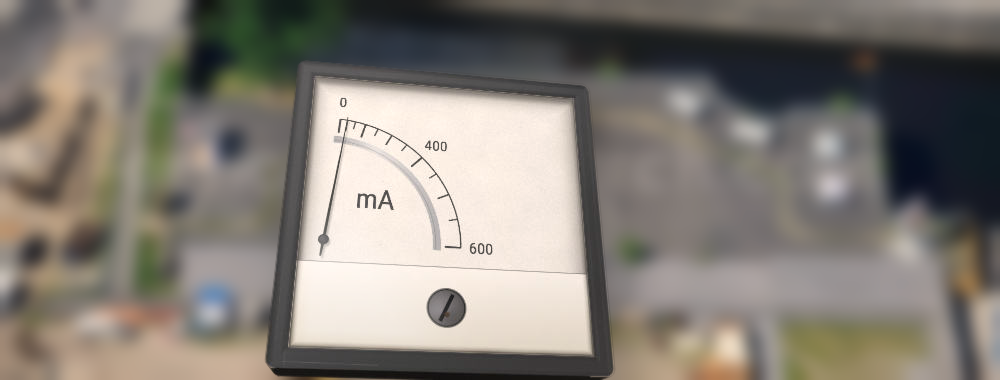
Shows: 100 mA
